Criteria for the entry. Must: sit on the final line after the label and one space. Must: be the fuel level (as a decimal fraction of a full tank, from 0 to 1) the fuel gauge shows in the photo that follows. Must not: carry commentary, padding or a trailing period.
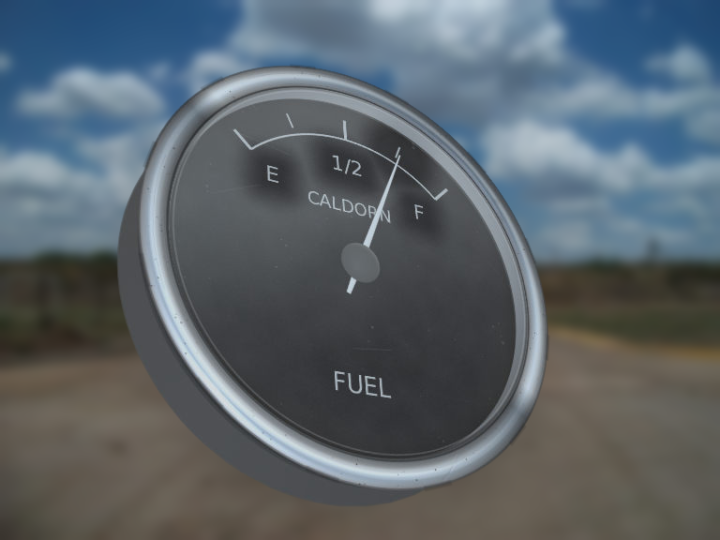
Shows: 0.75
